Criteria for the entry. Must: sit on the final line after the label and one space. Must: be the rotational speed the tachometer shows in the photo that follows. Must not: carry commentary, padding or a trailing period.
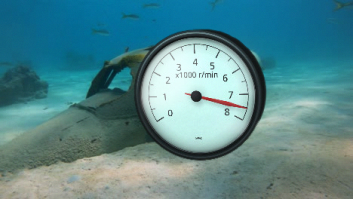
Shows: 7500 rpm
